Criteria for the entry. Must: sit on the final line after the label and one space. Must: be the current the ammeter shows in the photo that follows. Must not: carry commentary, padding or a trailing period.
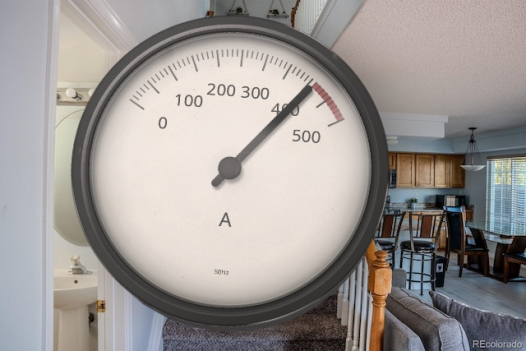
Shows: 410 A
